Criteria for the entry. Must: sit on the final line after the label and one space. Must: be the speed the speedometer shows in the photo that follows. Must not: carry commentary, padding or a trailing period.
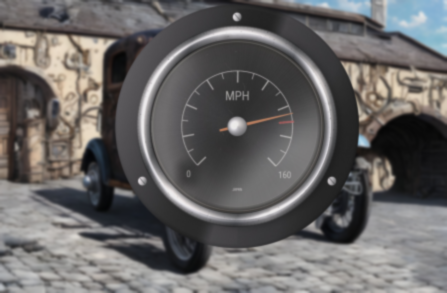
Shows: 125 mph
